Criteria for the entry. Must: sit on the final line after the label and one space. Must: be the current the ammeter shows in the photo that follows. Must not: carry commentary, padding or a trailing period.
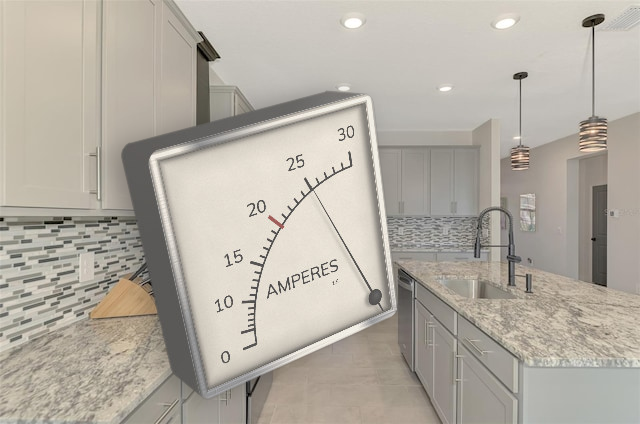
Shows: 25 A
